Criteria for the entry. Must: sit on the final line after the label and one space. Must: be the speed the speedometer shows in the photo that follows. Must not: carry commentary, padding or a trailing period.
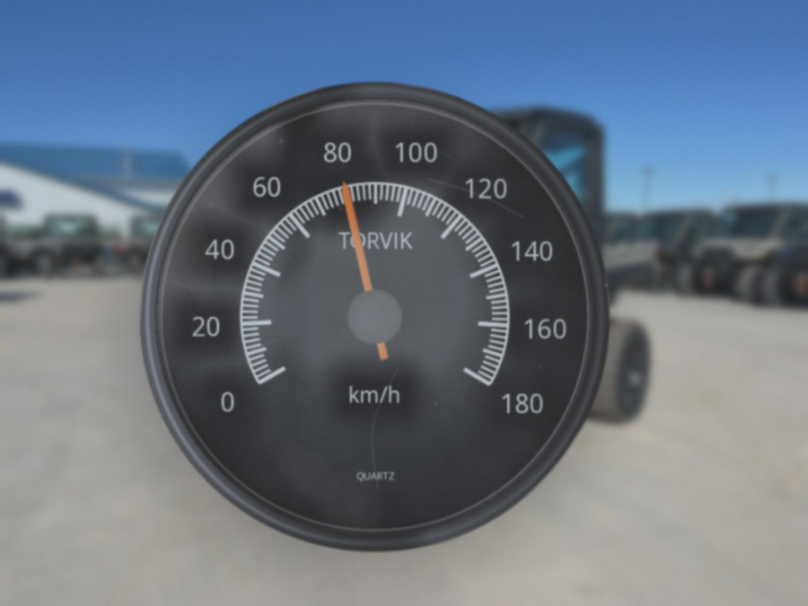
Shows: 80 km/h
